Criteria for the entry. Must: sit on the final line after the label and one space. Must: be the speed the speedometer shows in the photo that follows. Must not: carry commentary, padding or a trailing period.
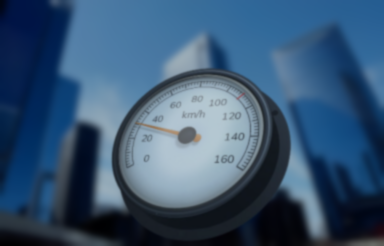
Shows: 30 km/h
